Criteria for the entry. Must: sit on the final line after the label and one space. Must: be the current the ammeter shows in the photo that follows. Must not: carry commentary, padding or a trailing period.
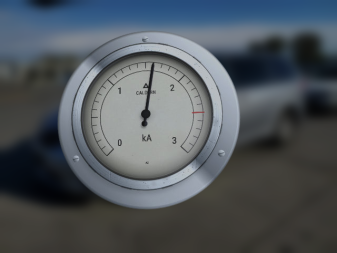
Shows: 1.6 kA
